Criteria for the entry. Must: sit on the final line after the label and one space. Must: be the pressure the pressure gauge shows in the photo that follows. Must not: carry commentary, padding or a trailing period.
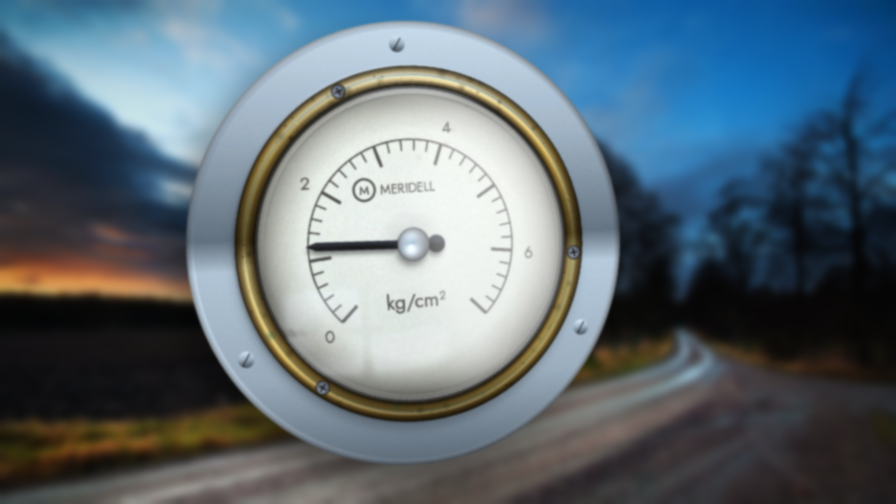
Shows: 1.2 kg/cm²
